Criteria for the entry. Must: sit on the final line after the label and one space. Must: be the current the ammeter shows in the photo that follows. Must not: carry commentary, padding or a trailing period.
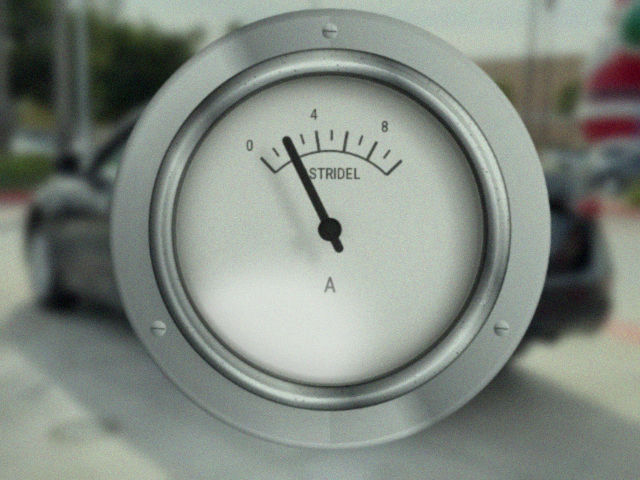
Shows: 2 A
